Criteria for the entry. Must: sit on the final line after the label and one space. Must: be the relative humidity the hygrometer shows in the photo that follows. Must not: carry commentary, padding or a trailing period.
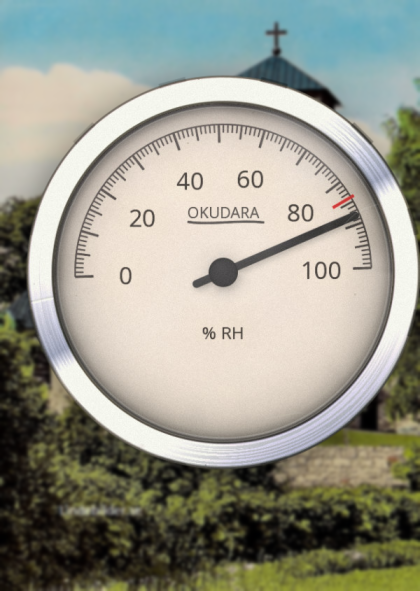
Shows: 88 %
